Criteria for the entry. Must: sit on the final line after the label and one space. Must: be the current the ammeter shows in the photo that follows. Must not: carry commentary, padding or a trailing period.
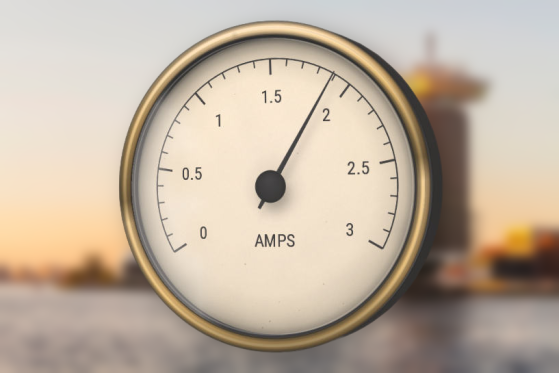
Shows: 1.9 A
